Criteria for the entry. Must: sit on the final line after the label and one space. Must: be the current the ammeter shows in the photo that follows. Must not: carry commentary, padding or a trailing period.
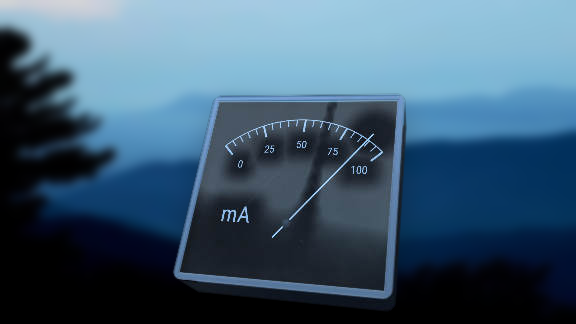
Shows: 90 mA
